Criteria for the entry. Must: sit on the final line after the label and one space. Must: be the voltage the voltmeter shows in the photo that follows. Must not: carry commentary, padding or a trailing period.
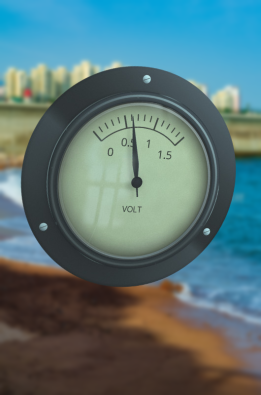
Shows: 0.6 V
